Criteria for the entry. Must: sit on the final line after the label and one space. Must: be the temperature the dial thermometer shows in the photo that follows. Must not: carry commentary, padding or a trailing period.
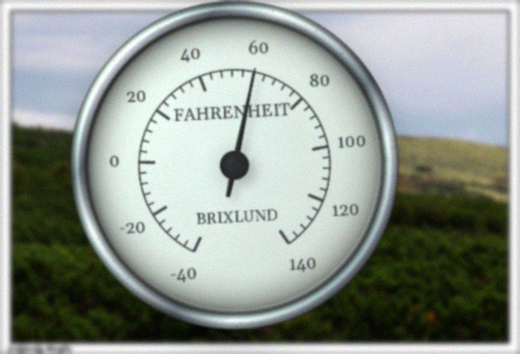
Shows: 60 °F
